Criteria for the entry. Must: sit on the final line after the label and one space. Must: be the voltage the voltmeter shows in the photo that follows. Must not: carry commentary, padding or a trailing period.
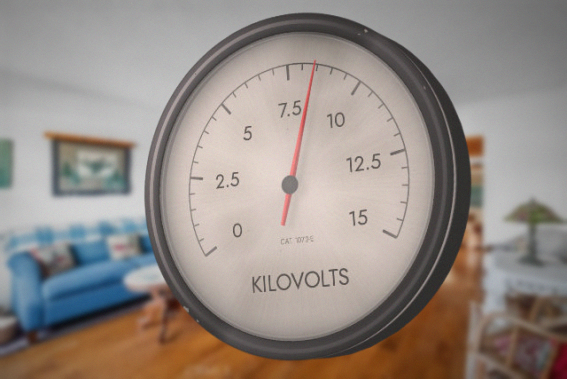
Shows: 8.5 kV
